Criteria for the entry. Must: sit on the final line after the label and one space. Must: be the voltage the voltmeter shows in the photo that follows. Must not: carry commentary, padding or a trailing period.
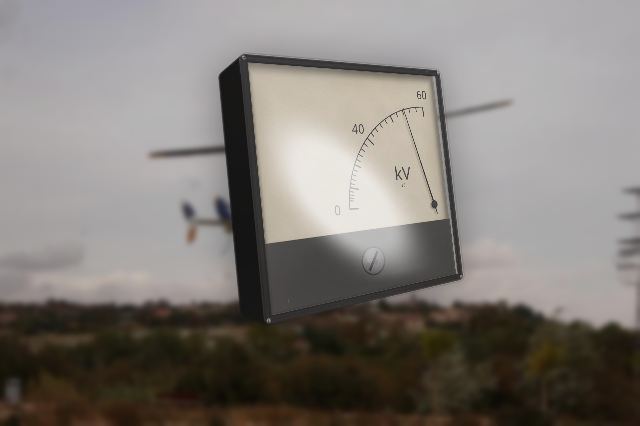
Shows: 54 kV
